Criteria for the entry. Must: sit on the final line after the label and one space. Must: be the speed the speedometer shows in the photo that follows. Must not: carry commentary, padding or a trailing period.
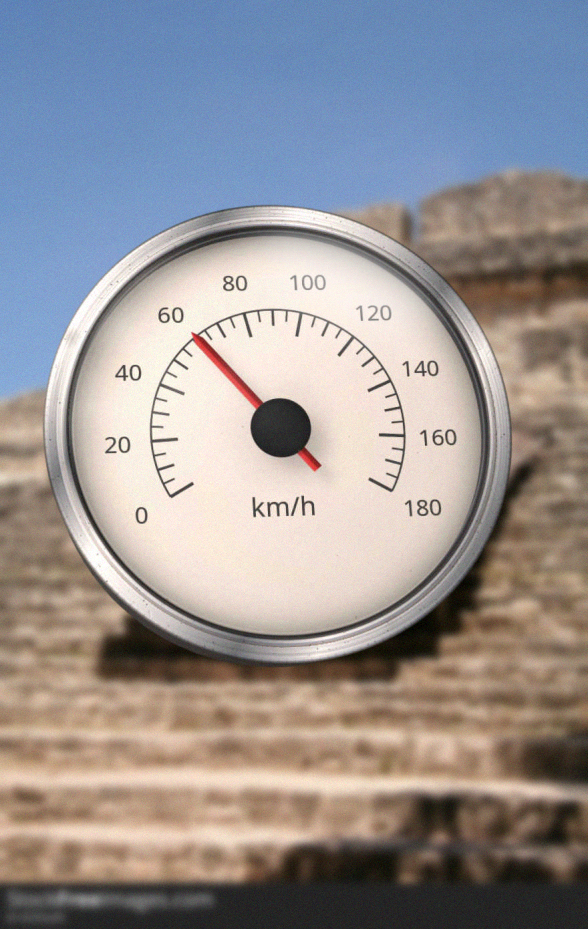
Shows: 60 km/h
